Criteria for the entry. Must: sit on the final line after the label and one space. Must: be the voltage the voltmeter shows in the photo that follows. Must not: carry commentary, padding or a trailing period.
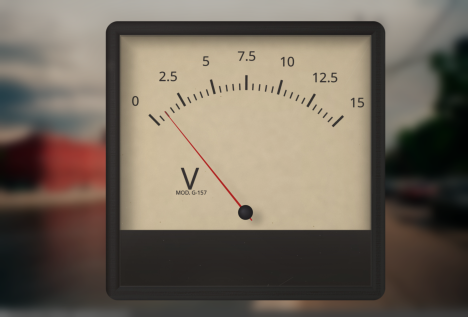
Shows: 1 V
